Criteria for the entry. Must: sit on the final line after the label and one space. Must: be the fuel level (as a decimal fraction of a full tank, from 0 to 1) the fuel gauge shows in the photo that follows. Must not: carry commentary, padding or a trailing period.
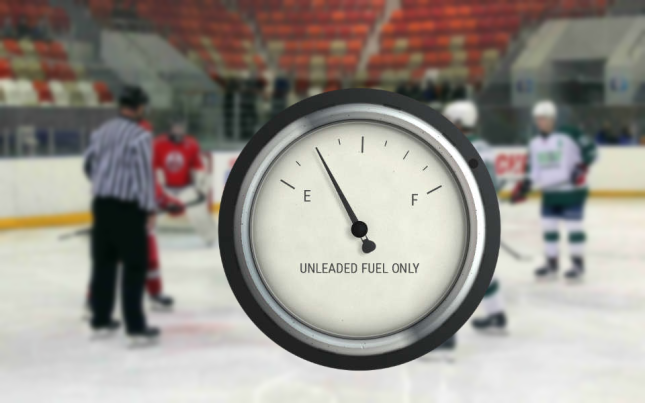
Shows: 0.25
